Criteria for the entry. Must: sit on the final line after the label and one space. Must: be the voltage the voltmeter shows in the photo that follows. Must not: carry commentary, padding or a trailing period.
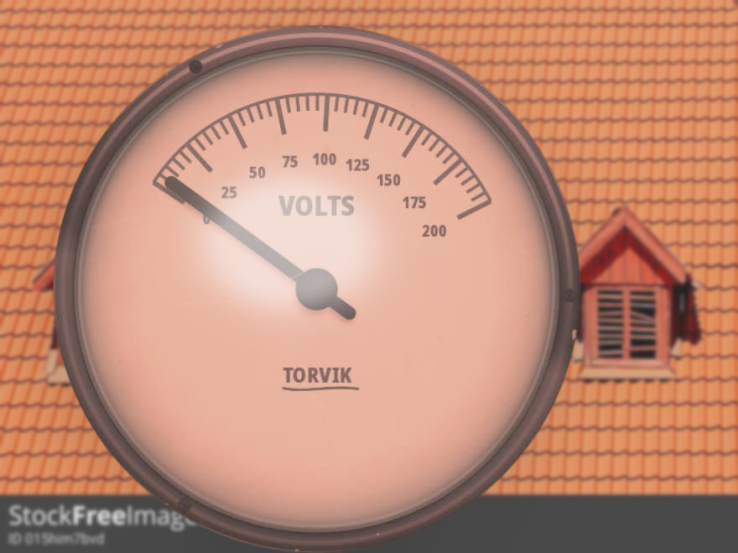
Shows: 5 V
